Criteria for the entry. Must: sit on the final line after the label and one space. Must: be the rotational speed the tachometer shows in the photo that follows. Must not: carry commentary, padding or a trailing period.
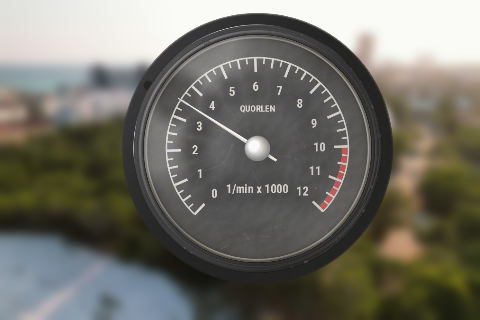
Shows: 3500 rpm
